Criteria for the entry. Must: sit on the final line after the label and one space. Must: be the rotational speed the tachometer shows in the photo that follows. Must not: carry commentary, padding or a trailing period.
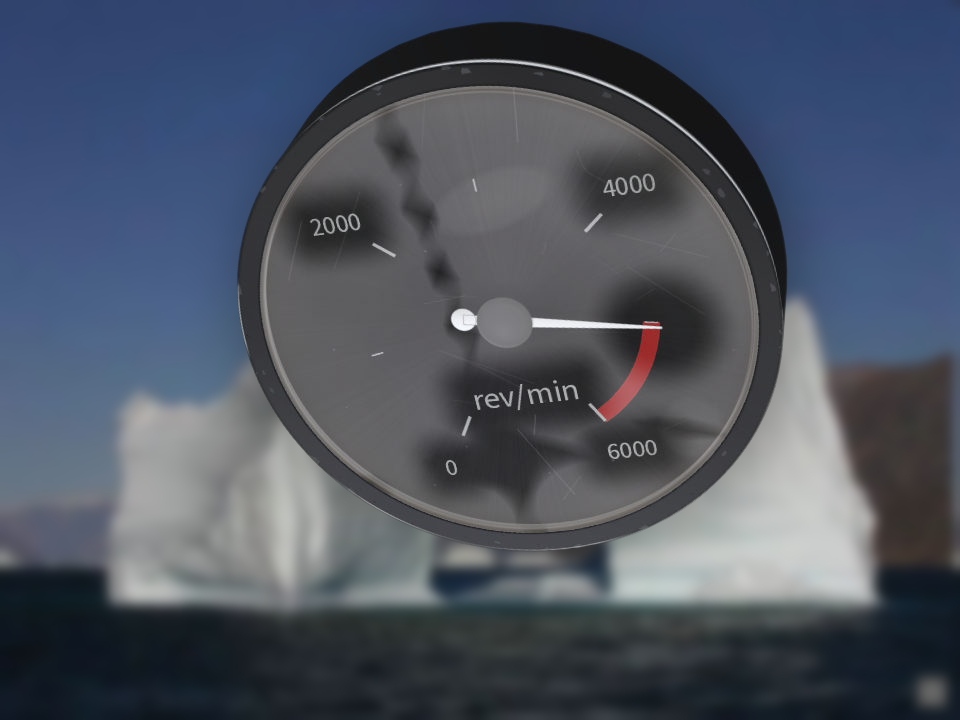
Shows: 5000 rpm
